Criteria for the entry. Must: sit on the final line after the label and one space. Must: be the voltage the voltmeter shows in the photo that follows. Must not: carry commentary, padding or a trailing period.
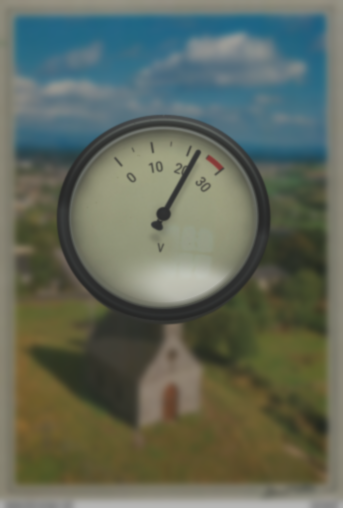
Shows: 22.5 V
